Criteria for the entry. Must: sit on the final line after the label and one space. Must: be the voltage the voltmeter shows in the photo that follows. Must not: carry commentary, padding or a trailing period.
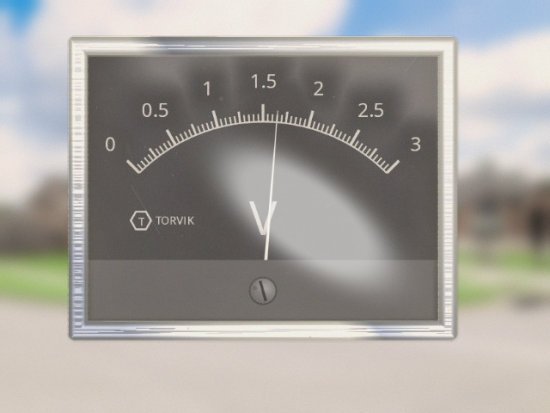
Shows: 1.65 V
